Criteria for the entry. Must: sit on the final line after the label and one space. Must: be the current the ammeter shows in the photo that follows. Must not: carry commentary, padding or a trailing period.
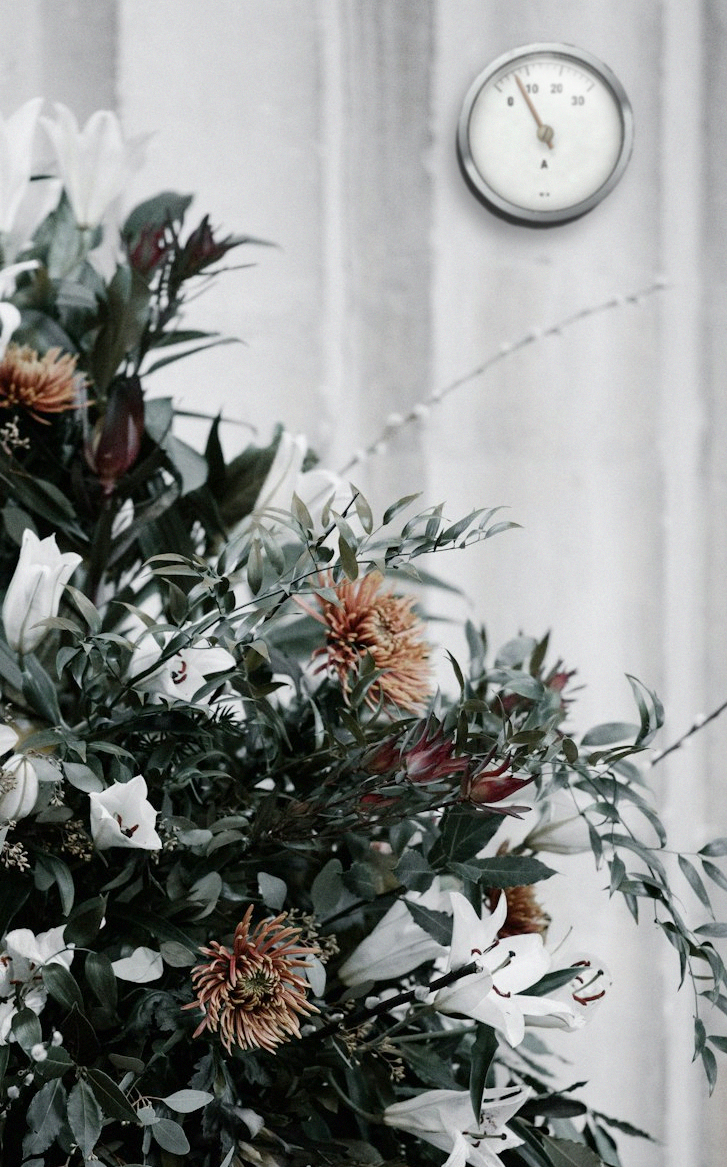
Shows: 6 A
